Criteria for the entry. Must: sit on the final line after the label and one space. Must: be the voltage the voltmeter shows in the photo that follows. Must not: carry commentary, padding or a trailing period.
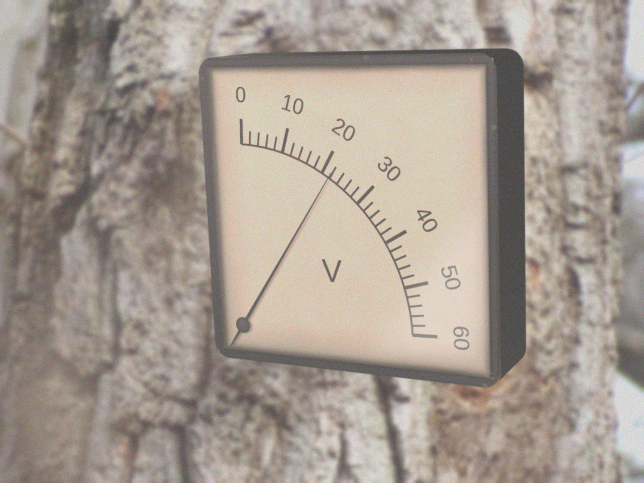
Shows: 22 V
